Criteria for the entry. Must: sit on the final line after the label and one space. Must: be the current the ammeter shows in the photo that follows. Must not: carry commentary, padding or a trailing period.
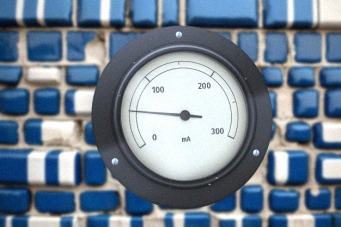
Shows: 50 mA
